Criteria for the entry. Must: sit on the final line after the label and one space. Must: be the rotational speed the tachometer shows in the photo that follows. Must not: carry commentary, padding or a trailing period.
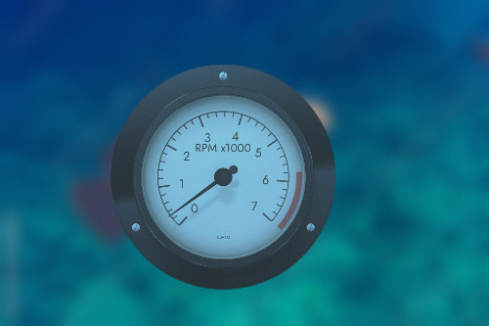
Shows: 300 rpm
